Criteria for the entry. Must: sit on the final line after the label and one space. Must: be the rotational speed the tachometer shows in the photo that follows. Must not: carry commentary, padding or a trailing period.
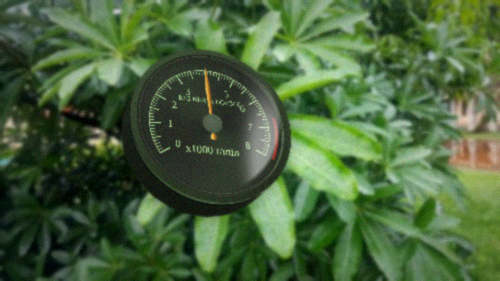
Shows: 4000 rpm
